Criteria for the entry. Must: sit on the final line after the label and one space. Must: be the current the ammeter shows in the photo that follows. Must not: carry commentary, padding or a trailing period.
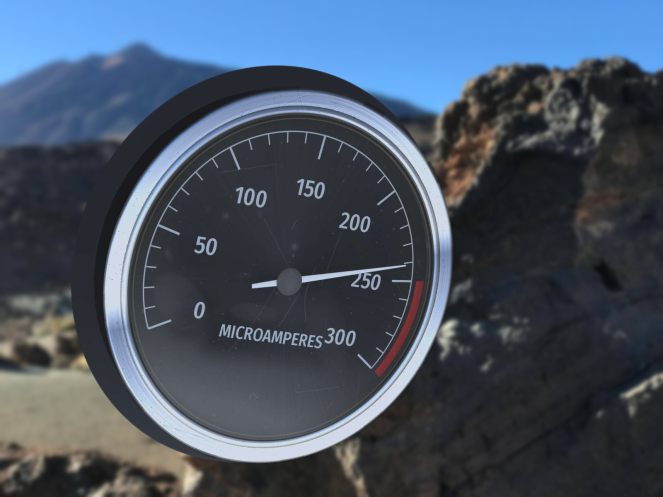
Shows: 240 µA
